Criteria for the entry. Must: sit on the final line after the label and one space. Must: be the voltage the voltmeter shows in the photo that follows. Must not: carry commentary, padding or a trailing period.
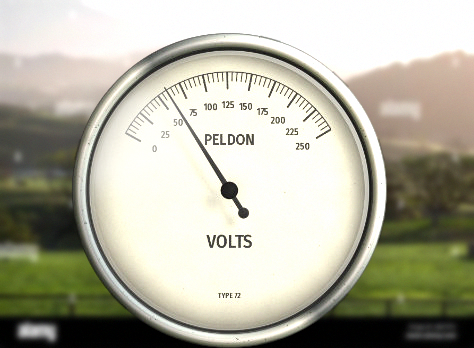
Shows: 60 V
